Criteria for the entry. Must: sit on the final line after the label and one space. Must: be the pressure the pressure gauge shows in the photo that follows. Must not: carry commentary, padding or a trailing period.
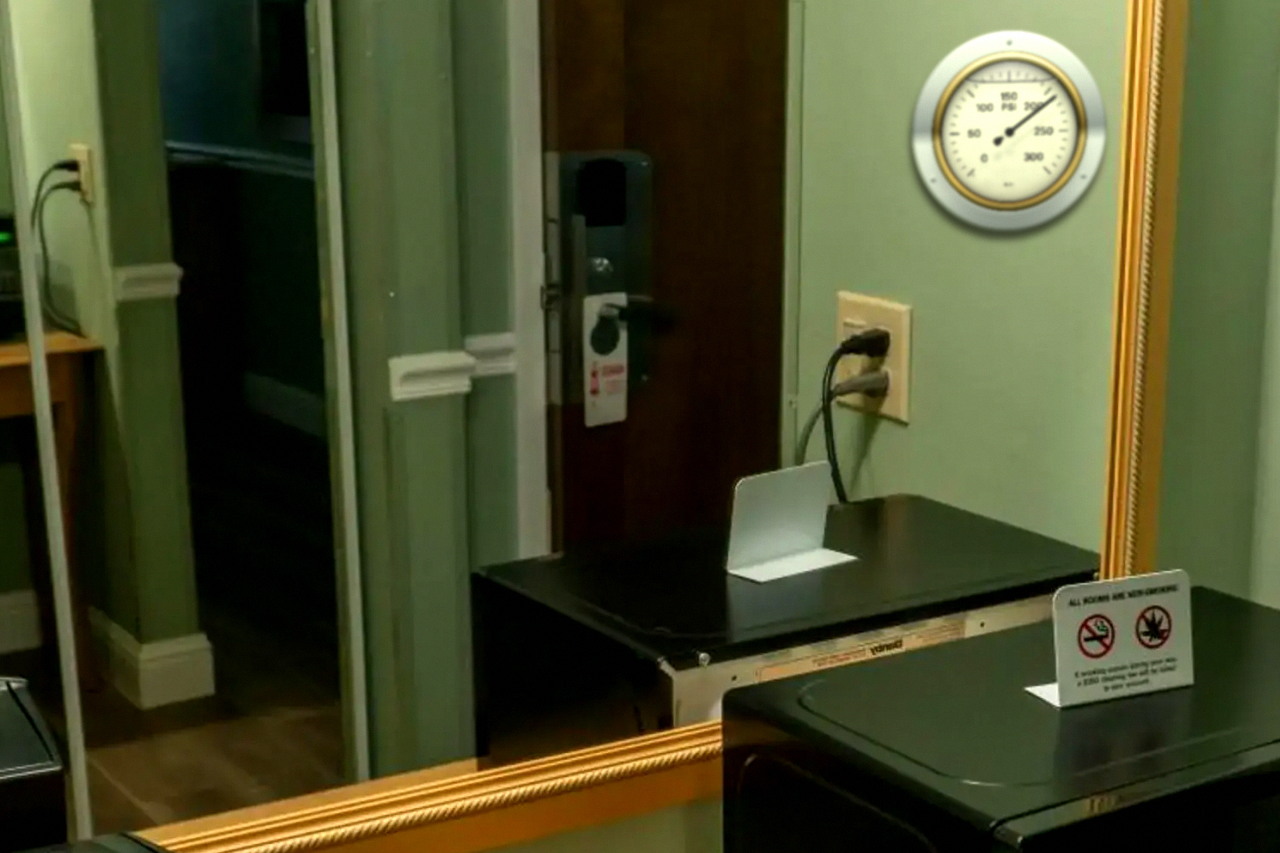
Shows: 210 psi
